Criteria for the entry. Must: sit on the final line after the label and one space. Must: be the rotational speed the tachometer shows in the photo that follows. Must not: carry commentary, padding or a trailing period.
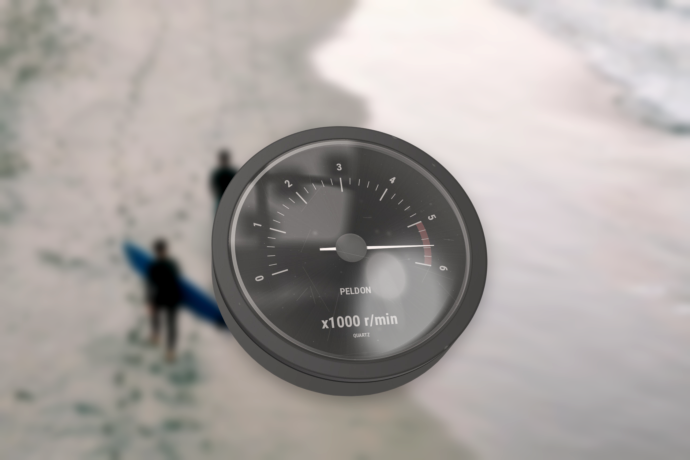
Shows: 5600 rpm
